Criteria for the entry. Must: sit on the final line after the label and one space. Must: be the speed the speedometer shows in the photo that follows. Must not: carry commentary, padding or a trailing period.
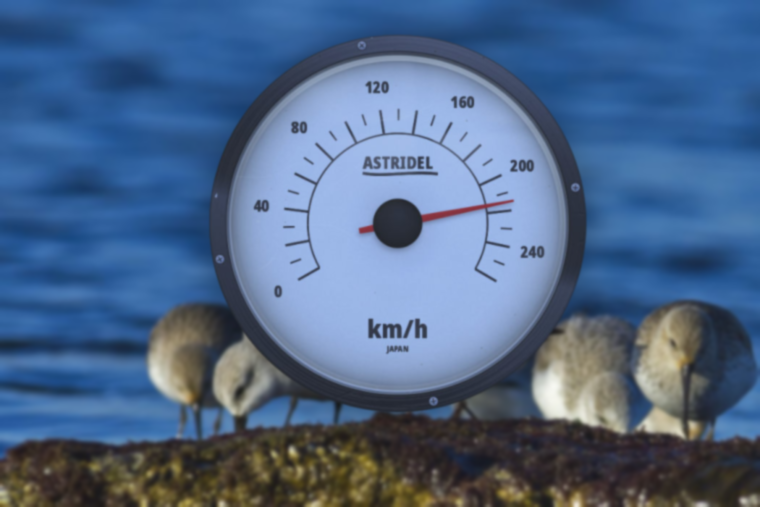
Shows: 215 km/h
